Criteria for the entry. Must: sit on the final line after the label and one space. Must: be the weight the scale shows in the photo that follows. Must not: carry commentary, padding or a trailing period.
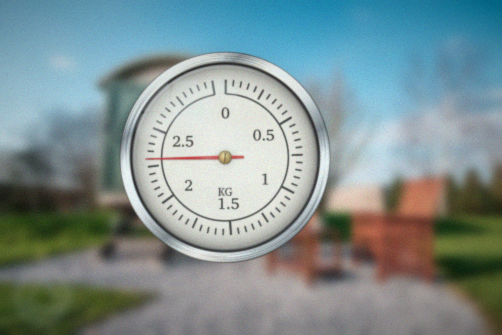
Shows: 2.3 kg
